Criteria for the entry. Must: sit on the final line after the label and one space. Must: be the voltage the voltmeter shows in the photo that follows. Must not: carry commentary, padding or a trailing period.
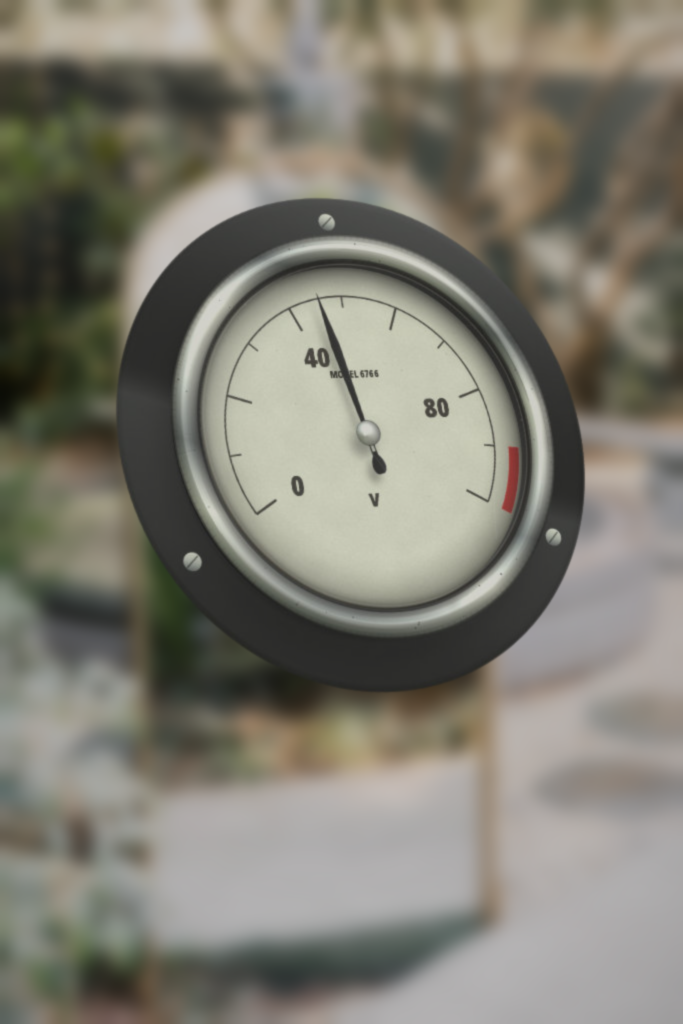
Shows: 45 V
